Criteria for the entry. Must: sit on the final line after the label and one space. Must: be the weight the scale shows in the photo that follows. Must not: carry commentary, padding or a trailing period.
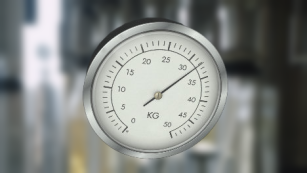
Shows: 32 kg
